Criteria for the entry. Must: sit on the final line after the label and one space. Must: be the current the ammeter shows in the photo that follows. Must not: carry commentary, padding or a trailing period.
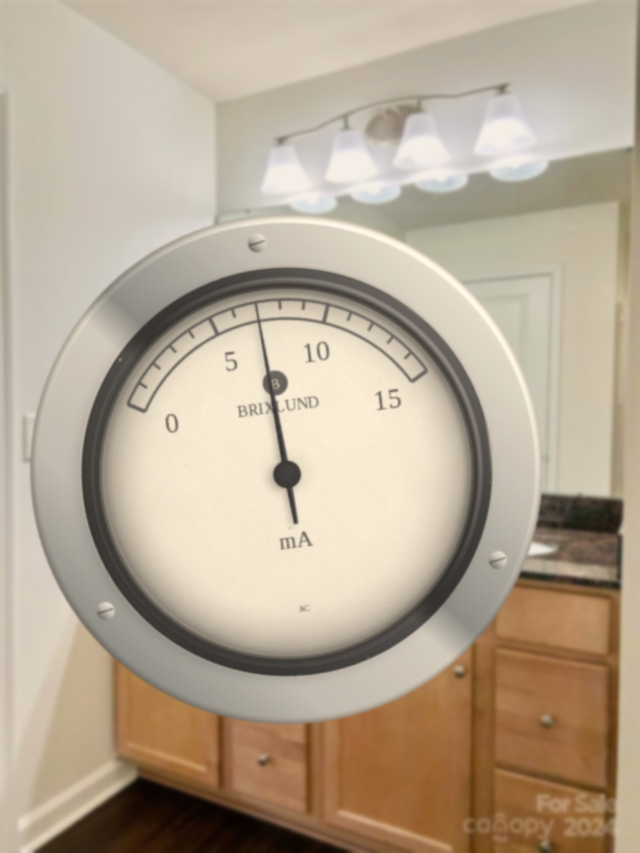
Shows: 7 mA
